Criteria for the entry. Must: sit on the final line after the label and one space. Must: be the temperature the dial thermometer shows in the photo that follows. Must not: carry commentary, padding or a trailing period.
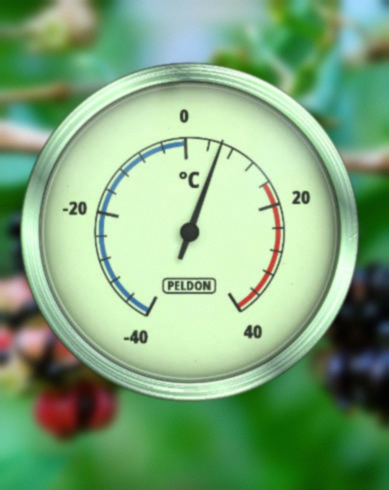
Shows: 6 °C
